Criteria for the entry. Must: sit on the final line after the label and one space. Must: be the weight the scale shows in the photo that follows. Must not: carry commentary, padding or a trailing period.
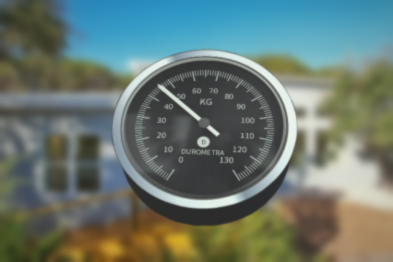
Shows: 45 kg
